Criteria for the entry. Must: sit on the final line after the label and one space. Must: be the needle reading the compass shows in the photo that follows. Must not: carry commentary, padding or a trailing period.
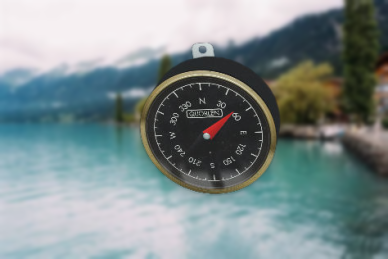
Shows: 50 °
